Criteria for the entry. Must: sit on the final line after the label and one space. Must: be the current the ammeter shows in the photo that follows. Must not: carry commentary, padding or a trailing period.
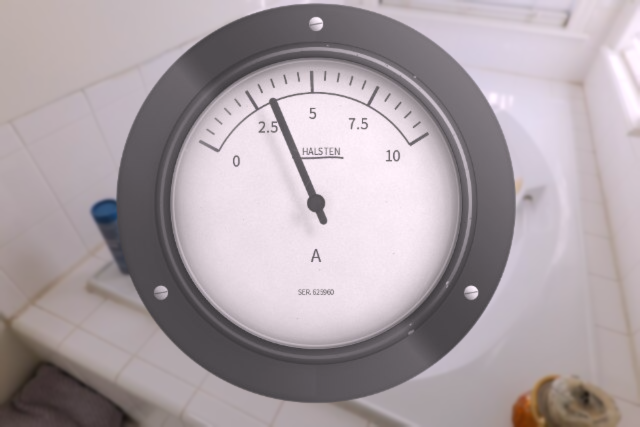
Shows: 3.25 A
